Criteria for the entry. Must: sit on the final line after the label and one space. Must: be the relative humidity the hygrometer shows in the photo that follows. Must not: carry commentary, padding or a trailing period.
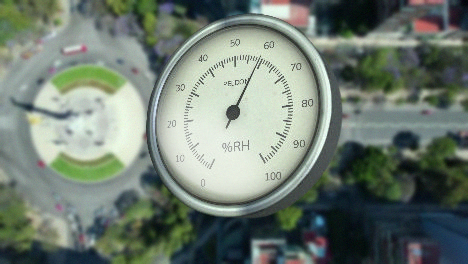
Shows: 60 %
